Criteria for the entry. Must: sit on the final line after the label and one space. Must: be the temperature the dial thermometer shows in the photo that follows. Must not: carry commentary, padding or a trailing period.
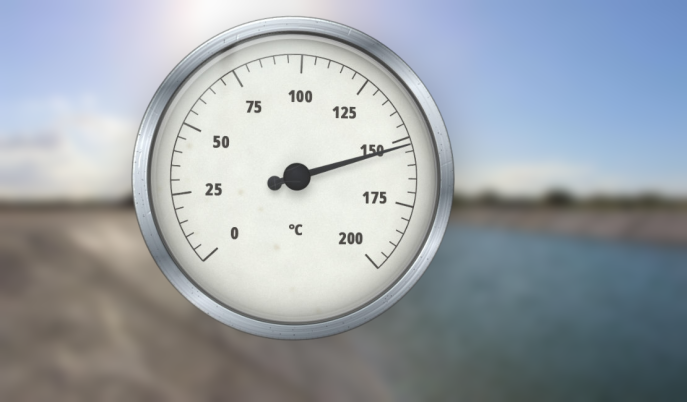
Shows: 152.5 °C
